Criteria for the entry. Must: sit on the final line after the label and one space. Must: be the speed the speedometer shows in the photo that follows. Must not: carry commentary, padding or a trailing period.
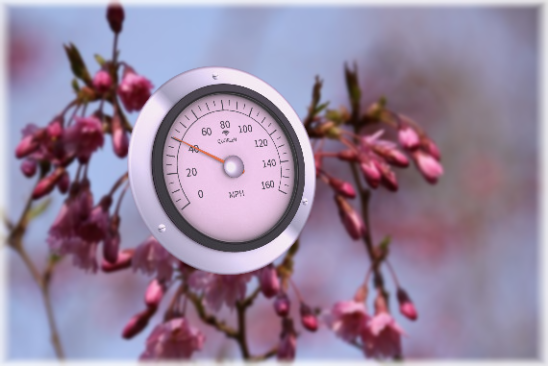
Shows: 40 mph
